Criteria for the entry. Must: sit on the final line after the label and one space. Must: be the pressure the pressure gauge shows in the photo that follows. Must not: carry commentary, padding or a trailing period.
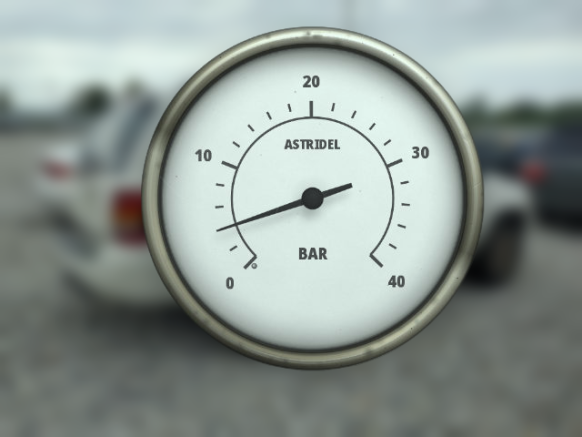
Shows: 4 bar
